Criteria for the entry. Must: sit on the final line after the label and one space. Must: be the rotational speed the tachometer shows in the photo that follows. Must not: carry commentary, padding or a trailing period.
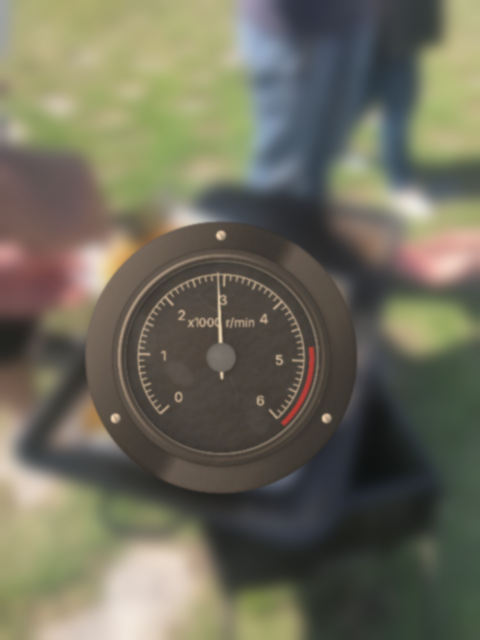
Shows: 2900 rpm
